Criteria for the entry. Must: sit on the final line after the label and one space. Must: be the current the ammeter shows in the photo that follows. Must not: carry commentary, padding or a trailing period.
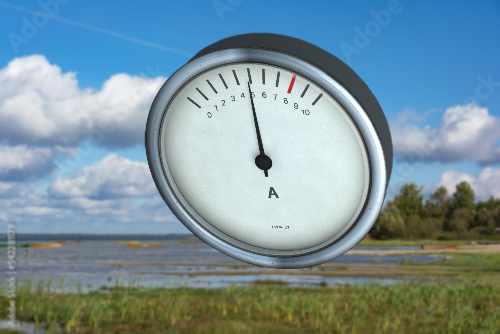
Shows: 5 A
